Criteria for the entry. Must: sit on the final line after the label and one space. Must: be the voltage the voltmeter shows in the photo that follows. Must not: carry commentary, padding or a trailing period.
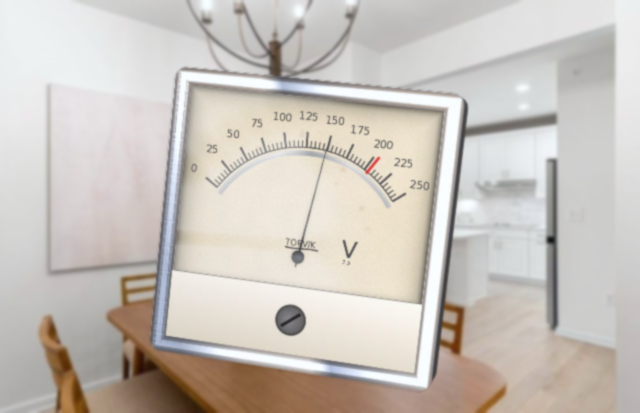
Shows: 150 V
